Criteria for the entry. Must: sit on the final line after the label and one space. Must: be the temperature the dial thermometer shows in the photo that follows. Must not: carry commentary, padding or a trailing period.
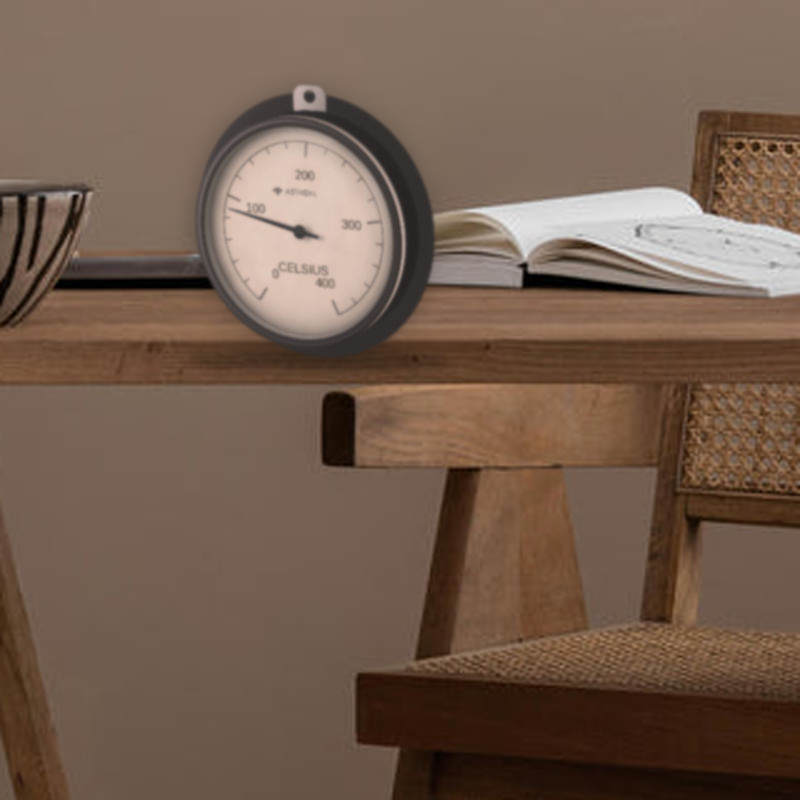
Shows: 90 °C
